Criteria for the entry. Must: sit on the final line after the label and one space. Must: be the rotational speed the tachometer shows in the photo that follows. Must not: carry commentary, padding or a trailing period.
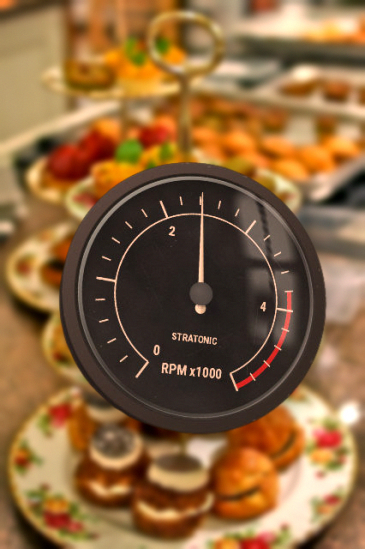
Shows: 2400 rpm
